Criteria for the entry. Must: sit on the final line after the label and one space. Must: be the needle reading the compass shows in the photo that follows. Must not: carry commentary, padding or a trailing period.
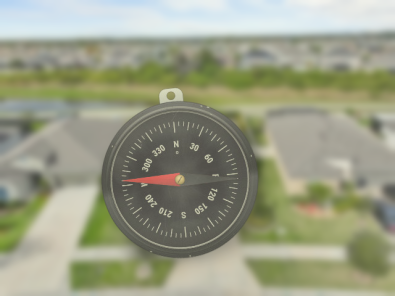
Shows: 275 °
